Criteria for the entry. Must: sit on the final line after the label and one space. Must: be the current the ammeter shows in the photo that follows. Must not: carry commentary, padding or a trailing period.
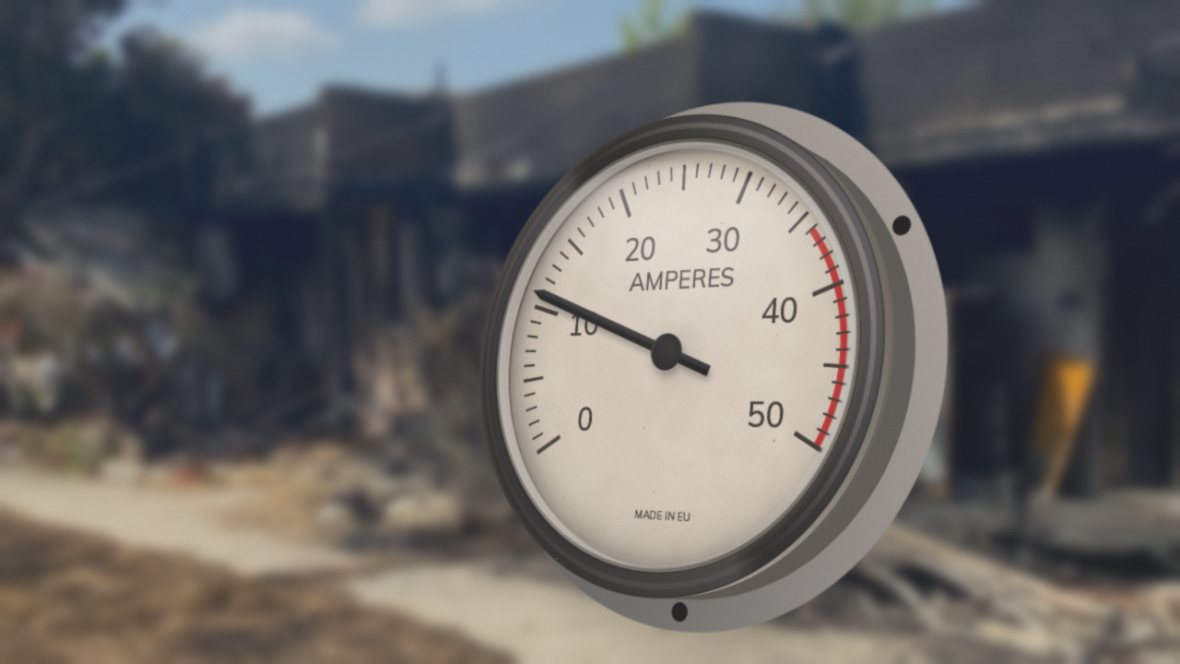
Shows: 11 A
